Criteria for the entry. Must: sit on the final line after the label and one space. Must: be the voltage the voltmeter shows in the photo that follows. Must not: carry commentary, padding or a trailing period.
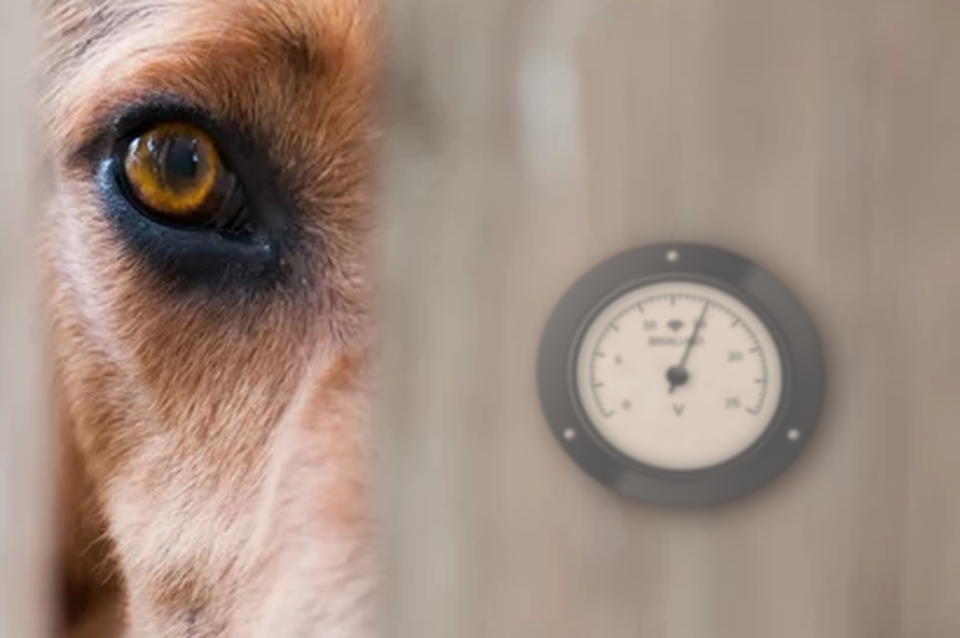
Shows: 15 V
